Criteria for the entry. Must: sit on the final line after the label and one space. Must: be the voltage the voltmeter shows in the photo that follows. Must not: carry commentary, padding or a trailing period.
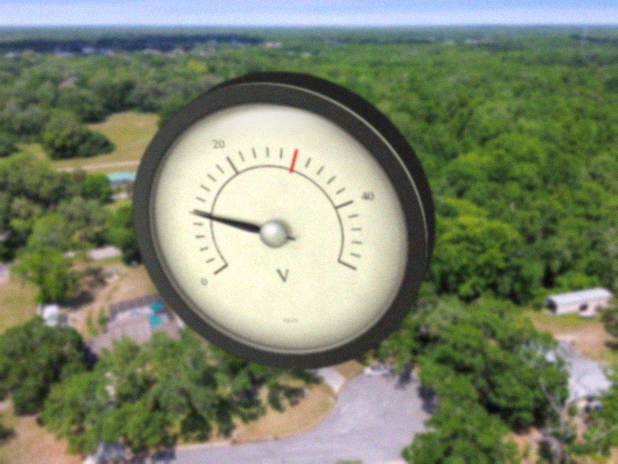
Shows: 10 V
